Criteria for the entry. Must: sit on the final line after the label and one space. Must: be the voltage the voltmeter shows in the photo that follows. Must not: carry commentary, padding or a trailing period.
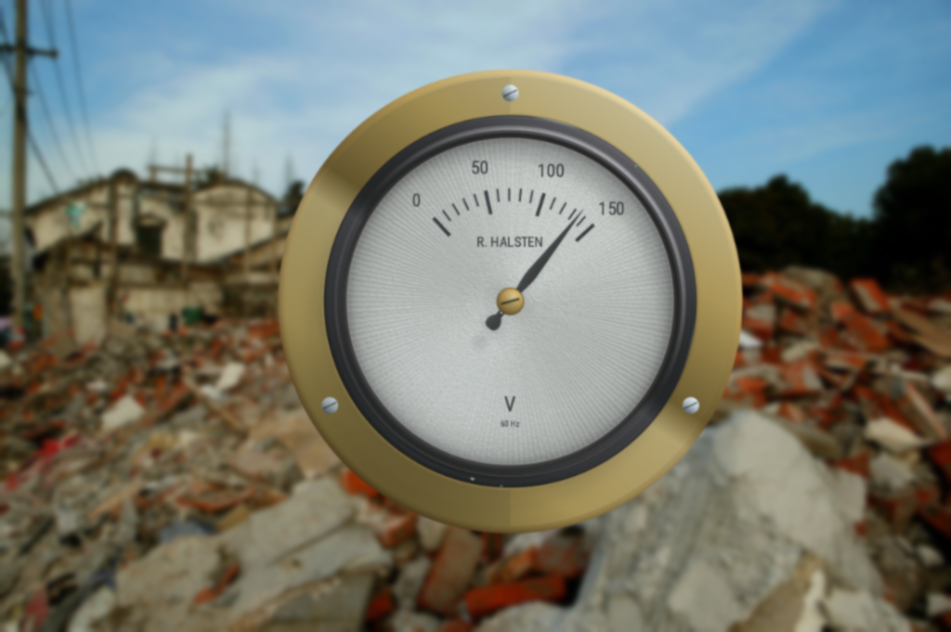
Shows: 135 V
